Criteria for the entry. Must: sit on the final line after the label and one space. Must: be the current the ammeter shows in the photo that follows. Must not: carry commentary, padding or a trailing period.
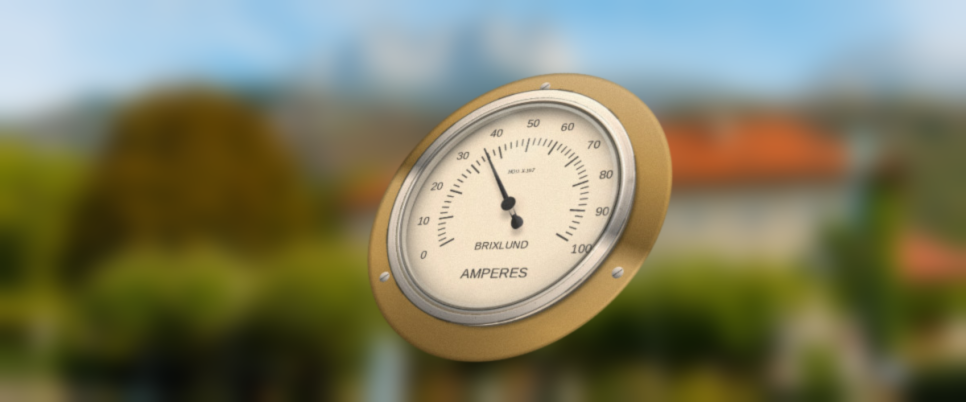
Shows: 36 A
